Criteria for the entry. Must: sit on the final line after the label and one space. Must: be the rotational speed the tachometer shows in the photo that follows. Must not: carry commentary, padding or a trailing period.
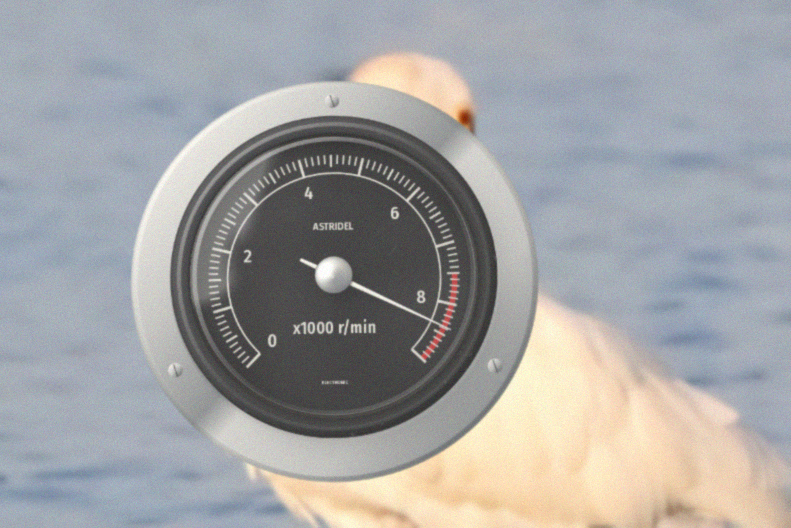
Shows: 8400 rpm
